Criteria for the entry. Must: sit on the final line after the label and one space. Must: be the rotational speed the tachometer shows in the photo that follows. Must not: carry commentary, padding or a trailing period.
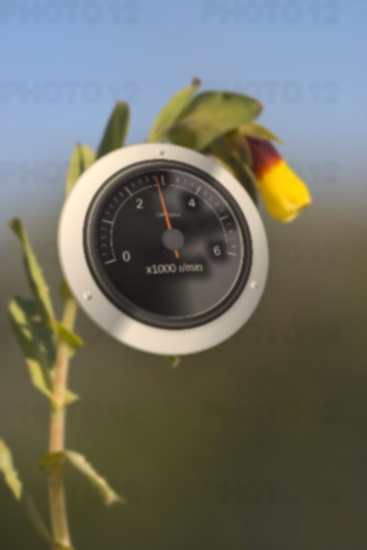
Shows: 2800 rpm
